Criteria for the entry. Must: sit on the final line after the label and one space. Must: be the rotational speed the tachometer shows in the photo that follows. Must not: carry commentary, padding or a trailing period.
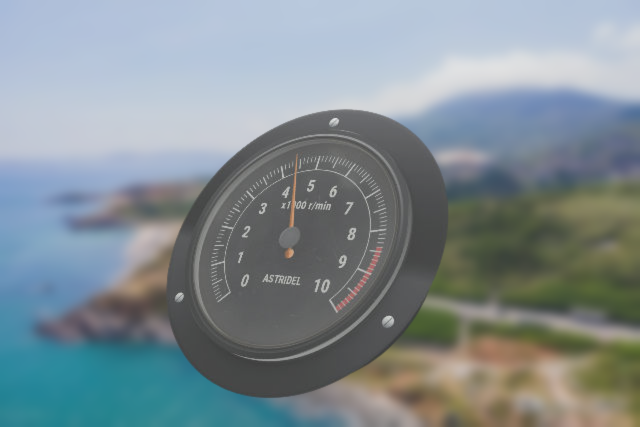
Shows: 4500 rpm
